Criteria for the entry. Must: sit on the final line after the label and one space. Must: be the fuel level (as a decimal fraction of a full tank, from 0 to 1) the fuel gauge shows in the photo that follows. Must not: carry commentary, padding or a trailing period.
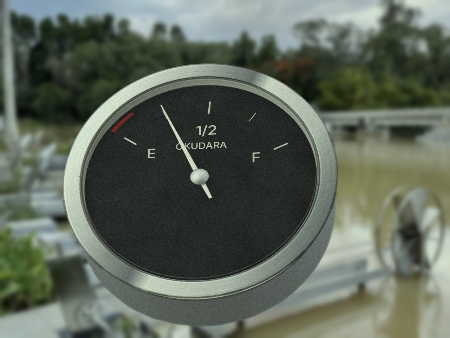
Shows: 0.25
